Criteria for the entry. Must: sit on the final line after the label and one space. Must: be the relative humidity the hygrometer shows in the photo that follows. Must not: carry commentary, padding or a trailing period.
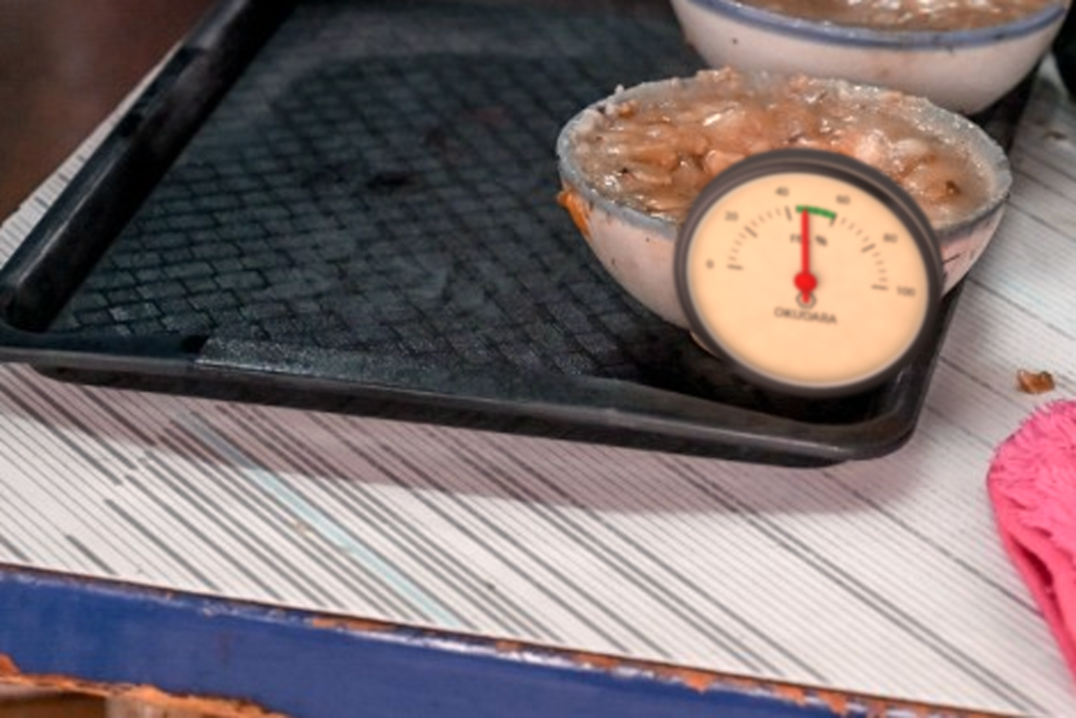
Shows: 48 %
